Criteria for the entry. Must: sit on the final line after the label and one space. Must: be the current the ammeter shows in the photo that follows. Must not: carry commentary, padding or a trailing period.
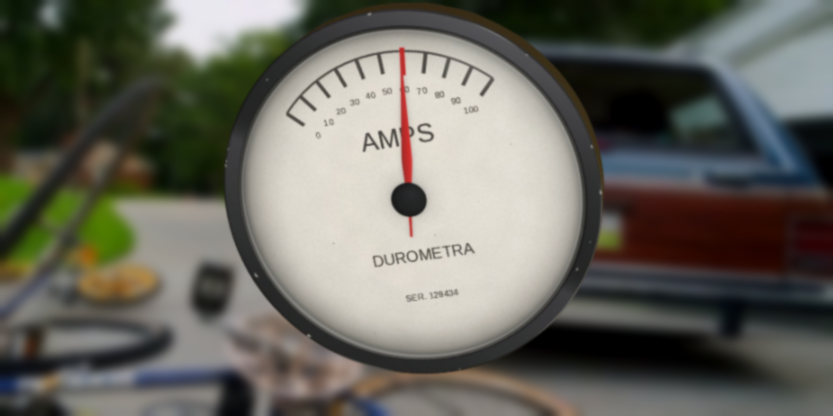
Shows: 60 A
